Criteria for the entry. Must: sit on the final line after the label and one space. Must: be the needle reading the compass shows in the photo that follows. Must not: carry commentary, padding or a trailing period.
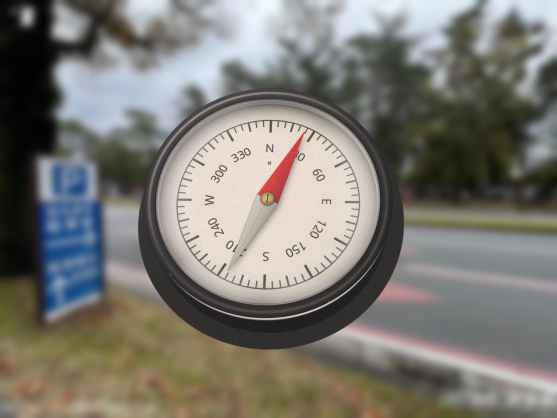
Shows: 25 °
